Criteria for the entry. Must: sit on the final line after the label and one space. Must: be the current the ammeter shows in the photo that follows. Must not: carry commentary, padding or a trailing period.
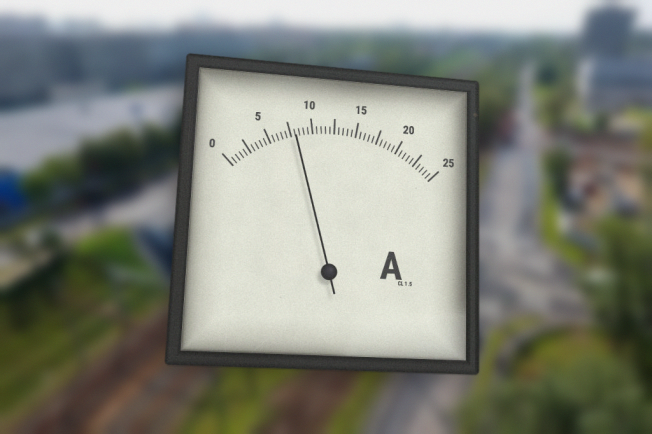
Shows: 8 A
